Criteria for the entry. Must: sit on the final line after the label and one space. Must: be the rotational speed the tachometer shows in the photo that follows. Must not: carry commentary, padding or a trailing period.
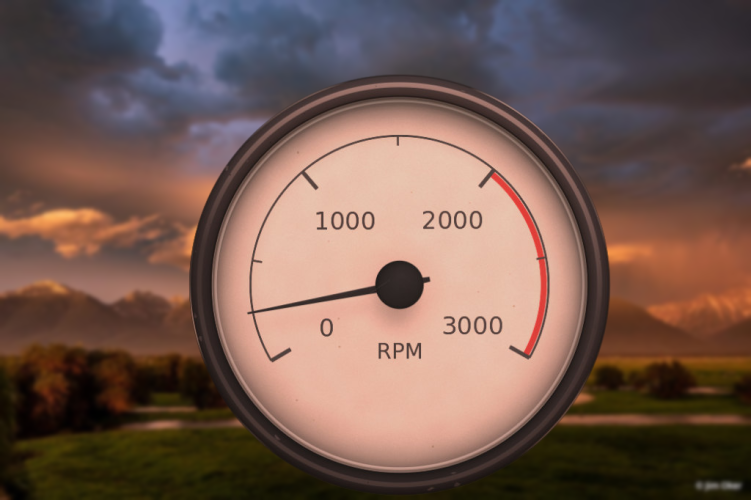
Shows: 250 rpm
